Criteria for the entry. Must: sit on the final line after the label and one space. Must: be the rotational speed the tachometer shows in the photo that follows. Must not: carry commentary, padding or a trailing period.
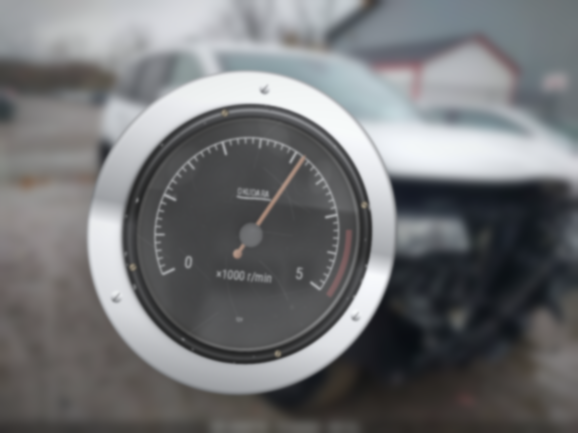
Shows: 3100 rpm
